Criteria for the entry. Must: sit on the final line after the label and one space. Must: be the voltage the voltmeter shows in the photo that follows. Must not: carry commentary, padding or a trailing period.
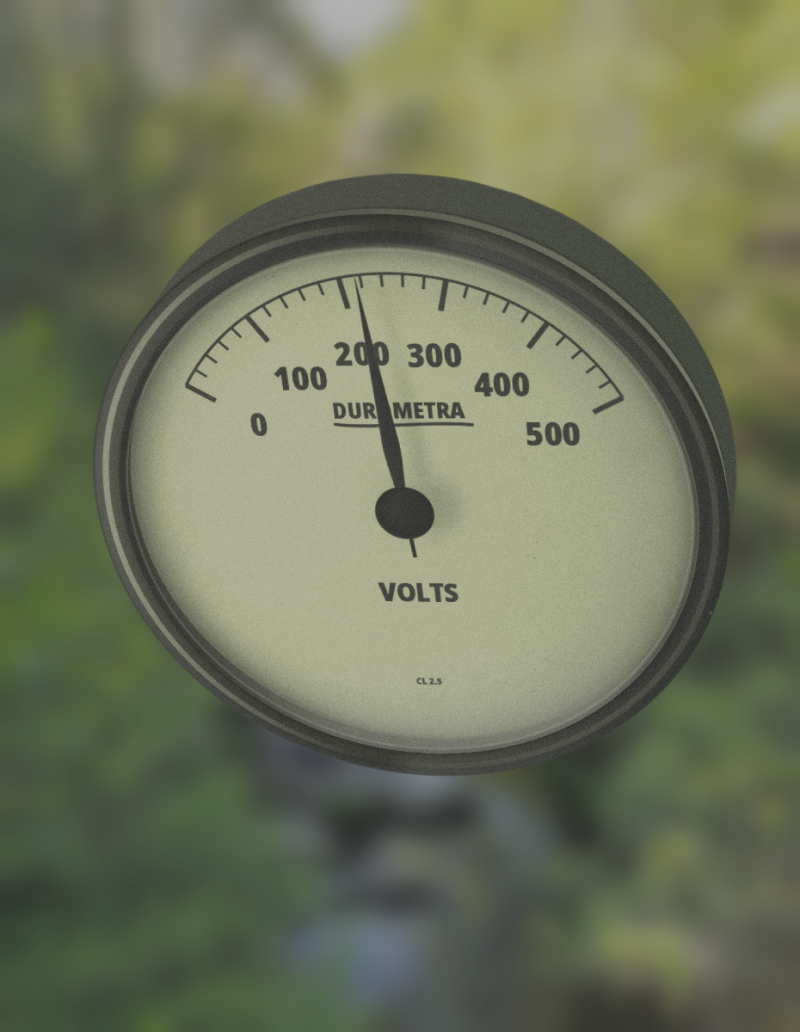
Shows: 220 V
